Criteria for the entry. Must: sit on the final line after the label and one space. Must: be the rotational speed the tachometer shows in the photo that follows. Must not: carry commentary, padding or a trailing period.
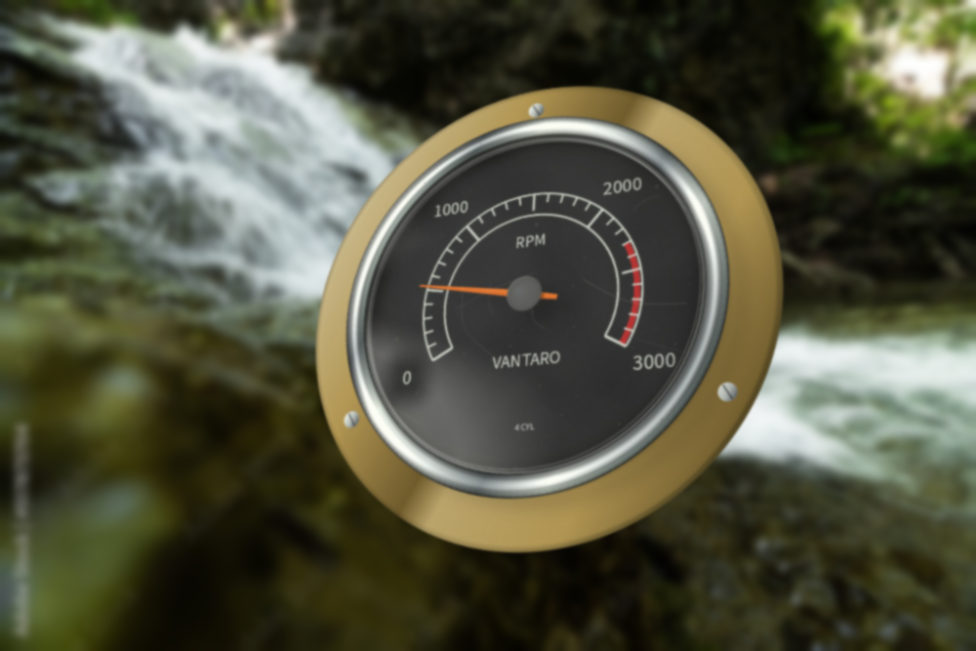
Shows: 500 rpm
